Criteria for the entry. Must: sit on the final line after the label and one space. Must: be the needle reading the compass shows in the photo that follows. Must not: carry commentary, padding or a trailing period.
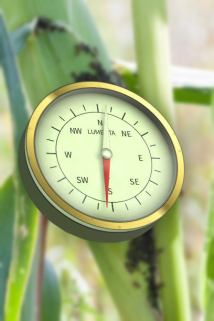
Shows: 187.5 °
